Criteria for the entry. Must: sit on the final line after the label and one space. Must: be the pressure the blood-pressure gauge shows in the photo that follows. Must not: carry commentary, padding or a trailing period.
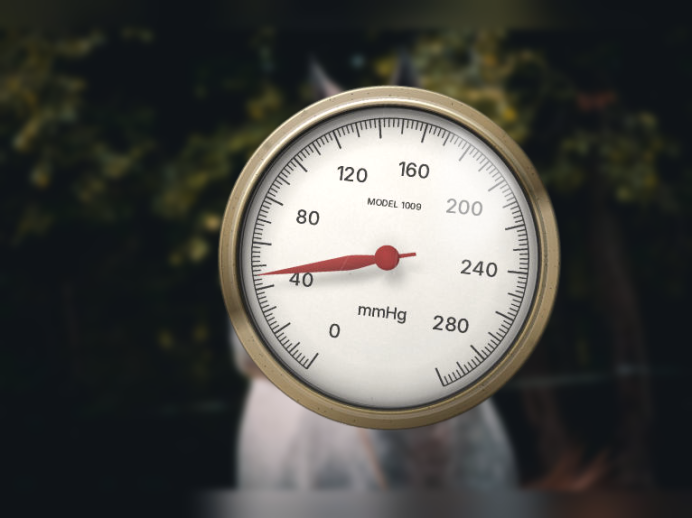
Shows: 46 mmHg
